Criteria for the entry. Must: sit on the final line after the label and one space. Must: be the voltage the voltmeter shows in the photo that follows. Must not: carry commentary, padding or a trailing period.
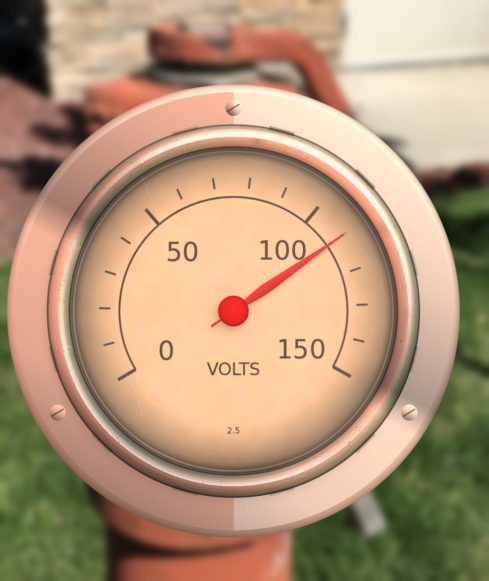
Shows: 110 V
